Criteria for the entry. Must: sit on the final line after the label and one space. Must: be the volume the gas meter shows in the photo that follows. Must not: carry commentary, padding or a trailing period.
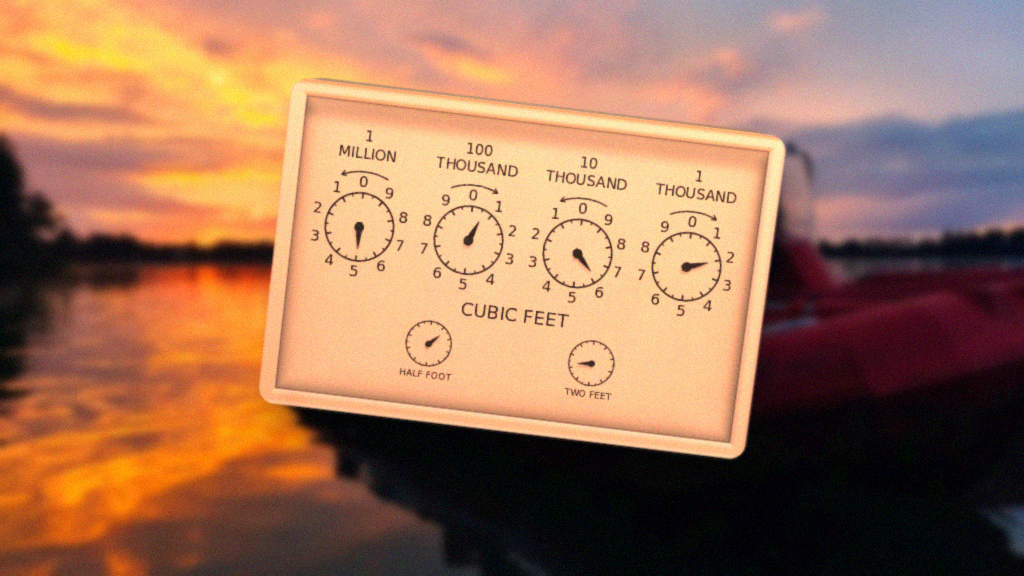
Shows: 506200 ft³
